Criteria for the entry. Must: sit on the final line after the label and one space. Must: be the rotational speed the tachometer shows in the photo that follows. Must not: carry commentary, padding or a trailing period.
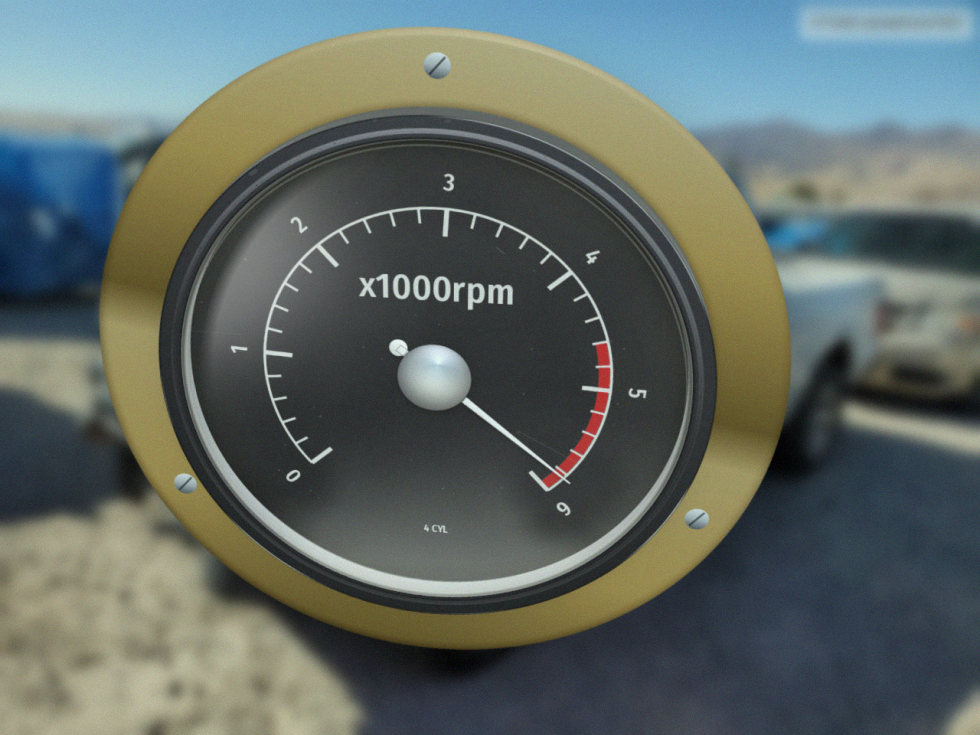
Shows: 5800 rpm
